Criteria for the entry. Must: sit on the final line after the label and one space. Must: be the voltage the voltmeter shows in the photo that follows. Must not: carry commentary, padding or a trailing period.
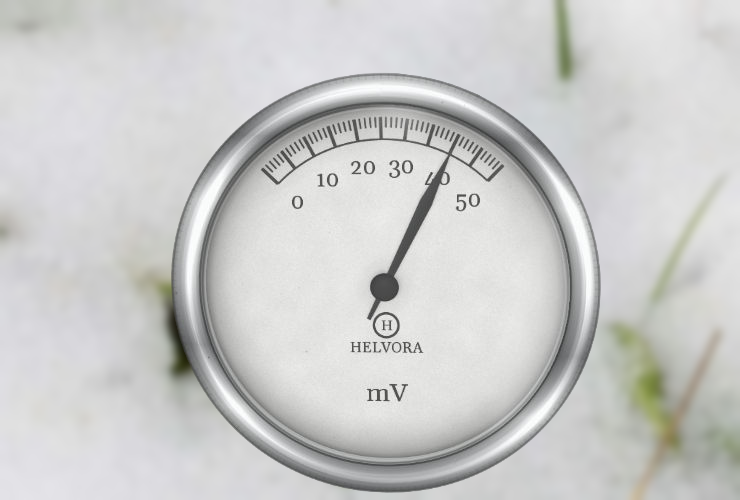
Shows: 40 mV
